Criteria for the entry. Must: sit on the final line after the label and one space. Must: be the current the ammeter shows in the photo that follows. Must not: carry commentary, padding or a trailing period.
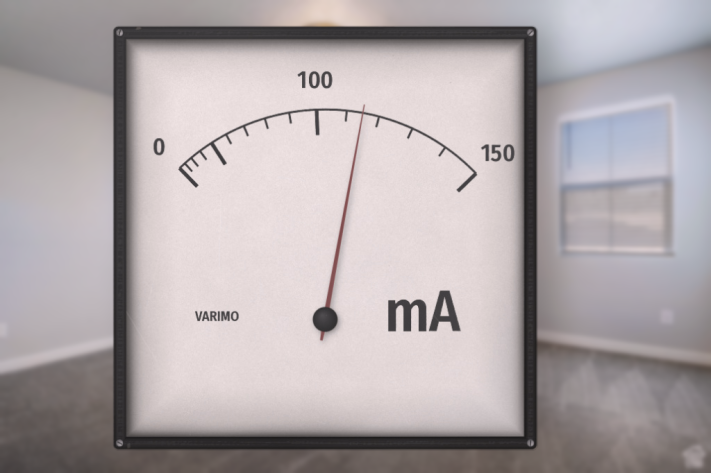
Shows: 115 mA
